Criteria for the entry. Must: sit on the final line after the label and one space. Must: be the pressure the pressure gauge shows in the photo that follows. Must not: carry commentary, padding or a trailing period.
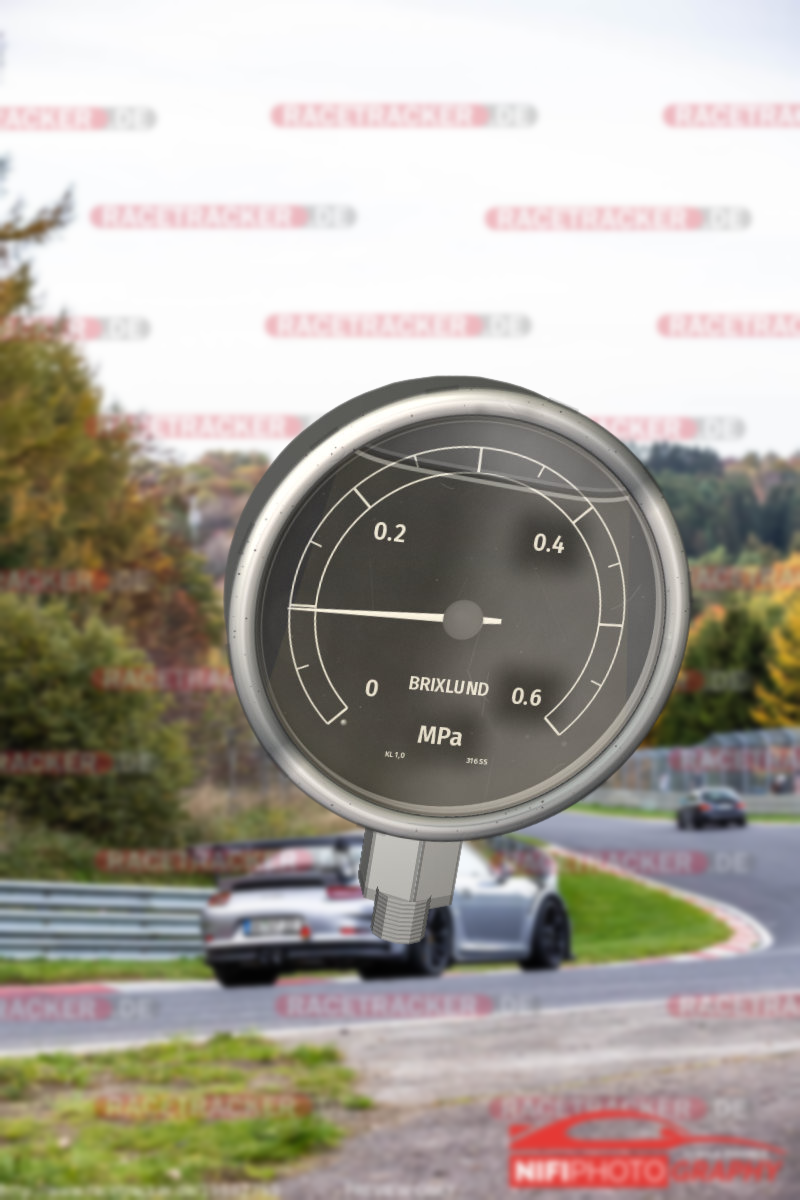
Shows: 0.1 MPa
